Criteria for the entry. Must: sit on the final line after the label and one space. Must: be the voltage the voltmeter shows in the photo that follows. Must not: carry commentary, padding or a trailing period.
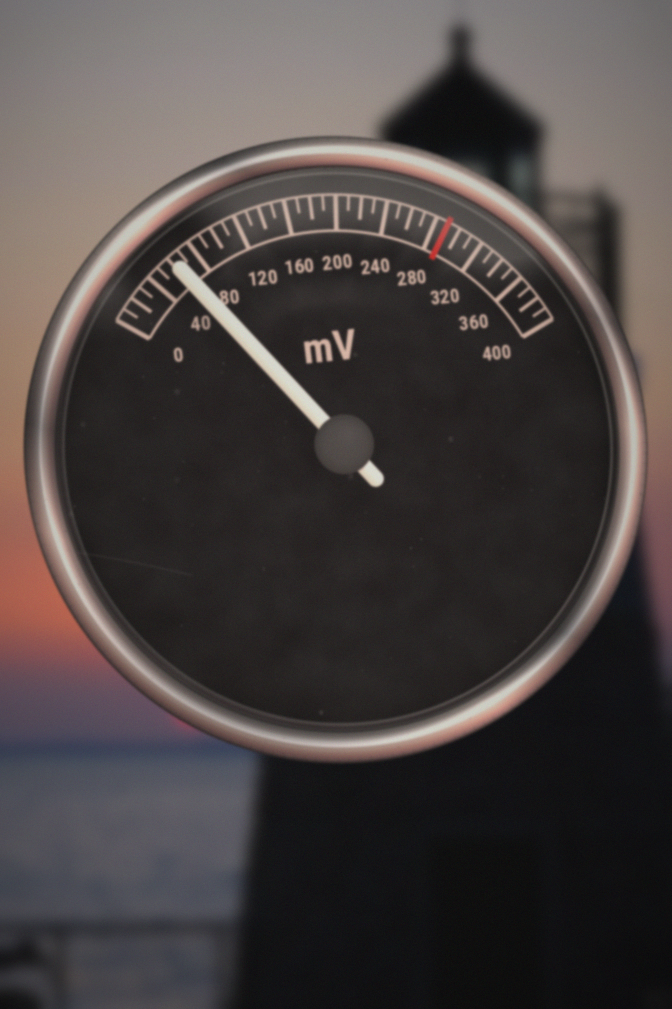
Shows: 60 mV
